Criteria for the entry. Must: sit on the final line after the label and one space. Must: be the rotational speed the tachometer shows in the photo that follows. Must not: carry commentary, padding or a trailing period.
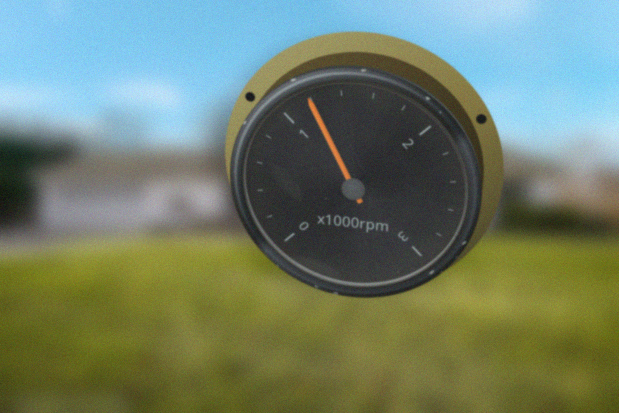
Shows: 1200 rpm
